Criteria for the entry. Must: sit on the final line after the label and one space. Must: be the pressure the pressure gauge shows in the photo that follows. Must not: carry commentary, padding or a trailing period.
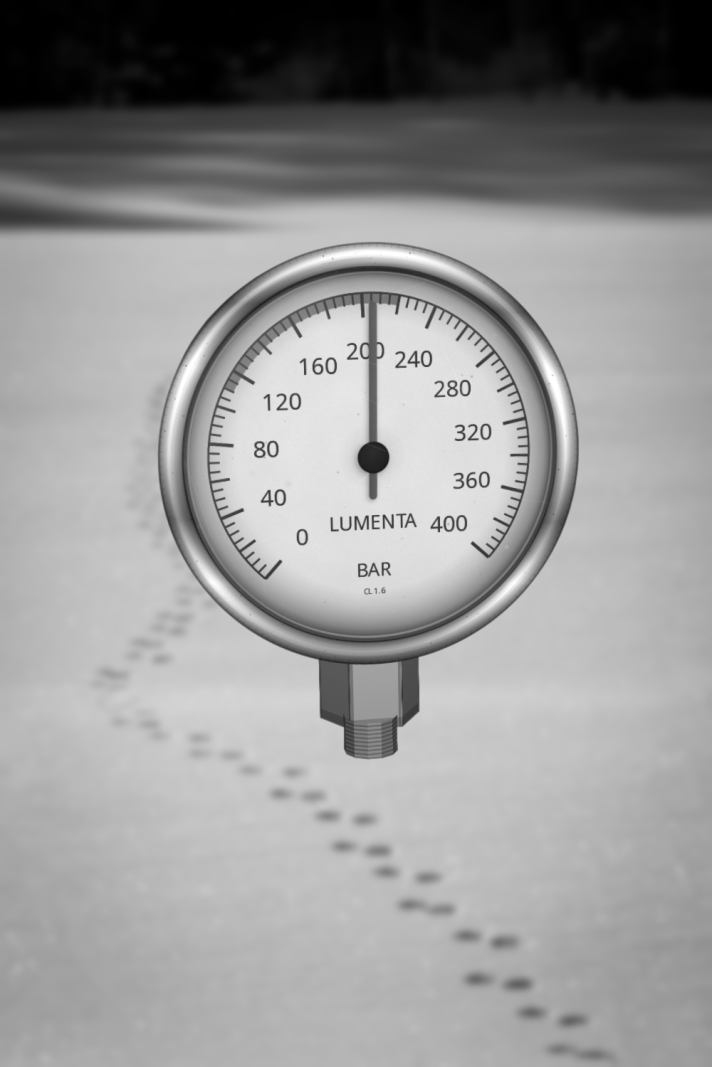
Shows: 205 bar
